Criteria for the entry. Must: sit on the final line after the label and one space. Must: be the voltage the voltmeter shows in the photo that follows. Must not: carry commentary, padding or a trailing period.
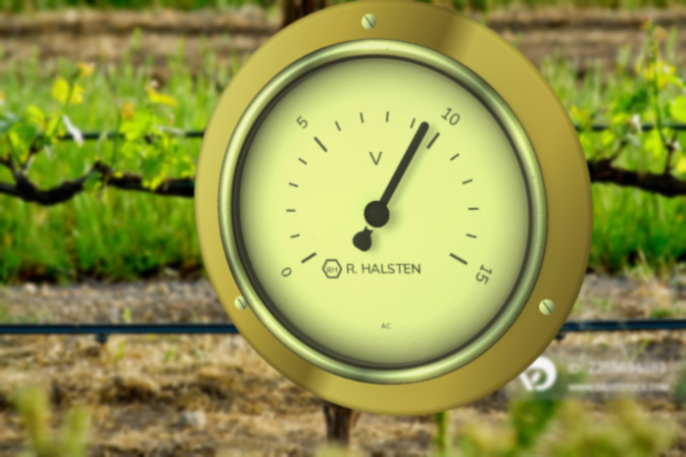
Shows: 9.5 V
